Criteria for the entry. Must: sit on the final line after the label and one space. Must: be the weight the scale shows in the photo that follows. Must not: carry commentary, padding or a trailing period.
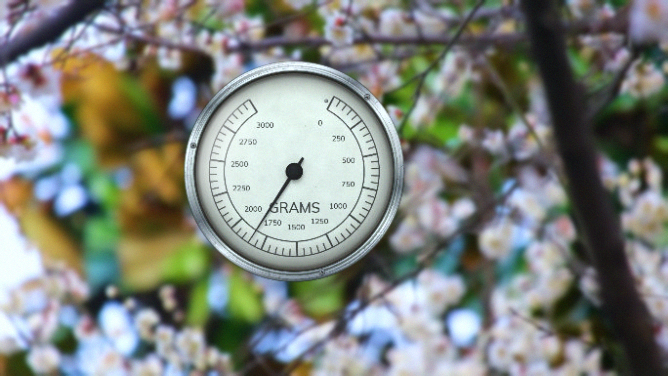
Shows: 1850 g
